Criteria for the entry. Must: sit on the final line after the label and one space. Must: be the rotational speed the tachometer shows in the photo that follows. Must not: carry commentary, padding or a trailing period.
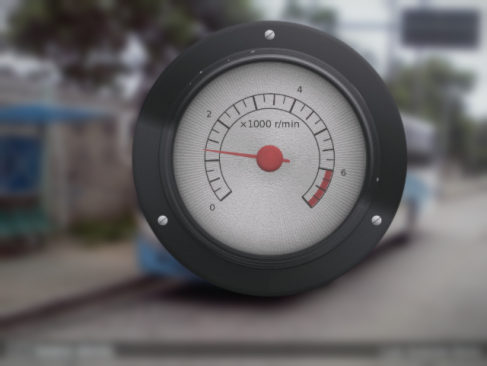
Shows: 1250 rpm
